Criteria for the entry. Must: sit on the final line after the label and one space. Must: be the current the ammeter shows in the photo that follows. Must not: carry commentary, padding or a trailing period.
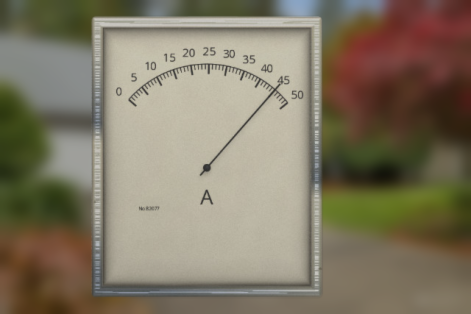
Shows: 45 A
